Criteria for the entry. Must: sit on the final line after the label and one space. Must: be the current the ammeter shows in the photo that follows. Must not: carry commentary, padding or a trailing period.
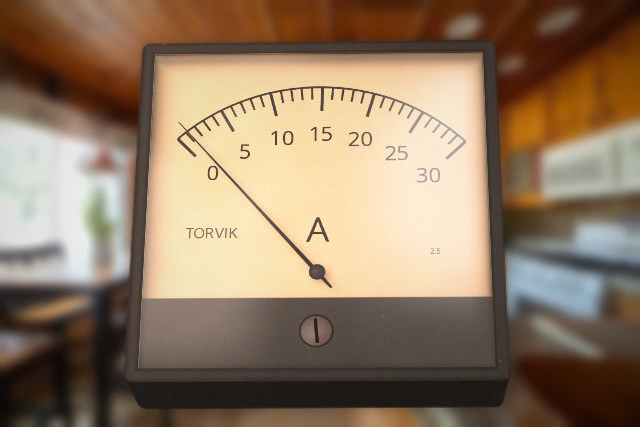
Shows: 1 A
